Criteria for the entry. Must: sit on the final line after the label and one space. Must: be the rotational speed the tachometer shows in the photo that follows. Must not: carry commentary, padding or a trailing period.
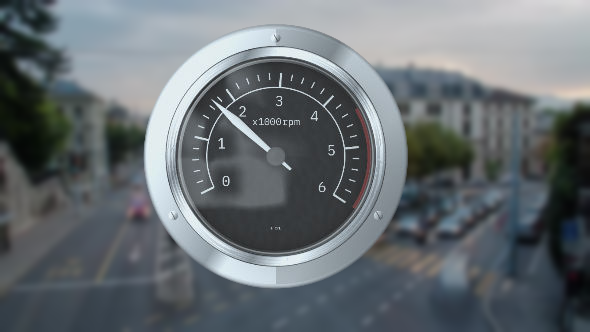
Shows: 1700 rpm
